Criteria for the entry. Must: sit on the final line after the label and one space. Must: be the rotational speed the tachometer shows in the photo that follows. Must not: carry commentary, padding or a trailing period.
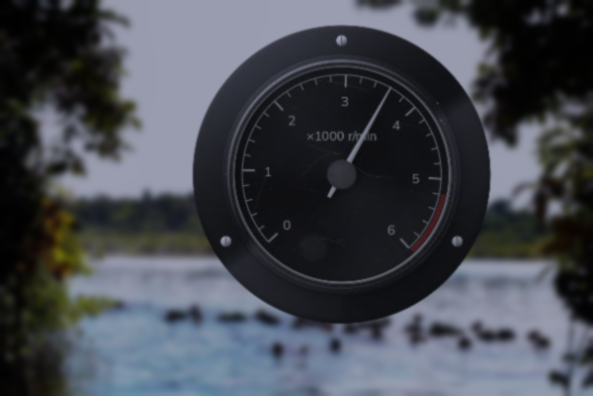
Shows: 3600 rpm
